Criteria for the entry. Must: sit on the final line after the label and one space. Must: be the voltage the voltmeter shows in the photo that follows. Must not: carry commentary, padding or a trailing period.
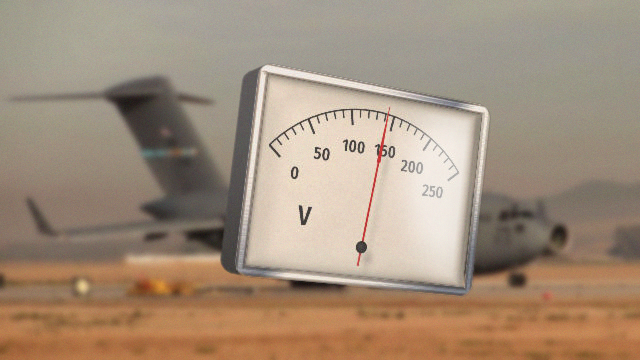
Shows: 140 V
